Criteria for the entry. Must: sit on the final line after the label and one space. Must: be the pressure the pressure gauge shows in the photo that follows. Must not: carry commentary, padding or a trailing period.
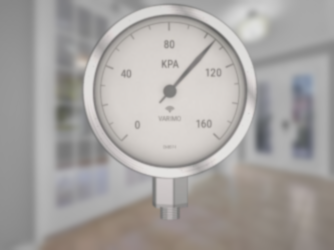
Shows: 105 kPa
